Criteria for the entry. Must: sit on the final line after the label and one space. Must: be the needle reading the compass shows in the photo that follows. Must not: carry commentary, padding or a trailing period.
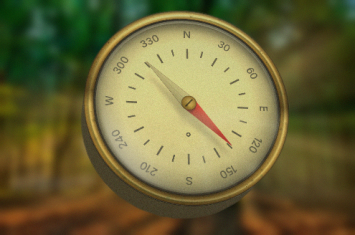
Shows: 135 °
